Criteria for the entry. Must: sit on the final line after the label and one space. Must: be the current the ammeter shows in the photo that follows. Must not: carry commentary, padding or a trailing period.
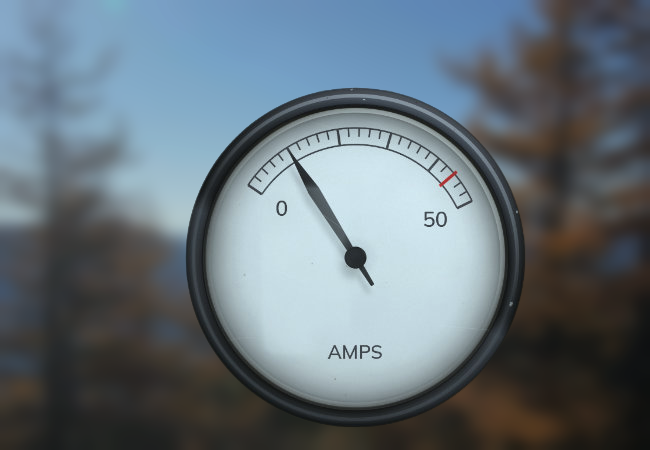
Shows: 10 A
